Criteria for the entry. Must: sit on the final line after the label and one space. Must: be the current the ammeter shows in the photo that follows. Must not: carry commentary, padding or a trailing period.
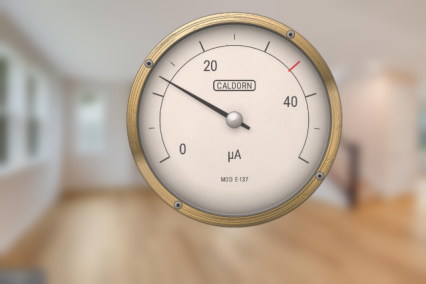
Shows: 12.5 µA
